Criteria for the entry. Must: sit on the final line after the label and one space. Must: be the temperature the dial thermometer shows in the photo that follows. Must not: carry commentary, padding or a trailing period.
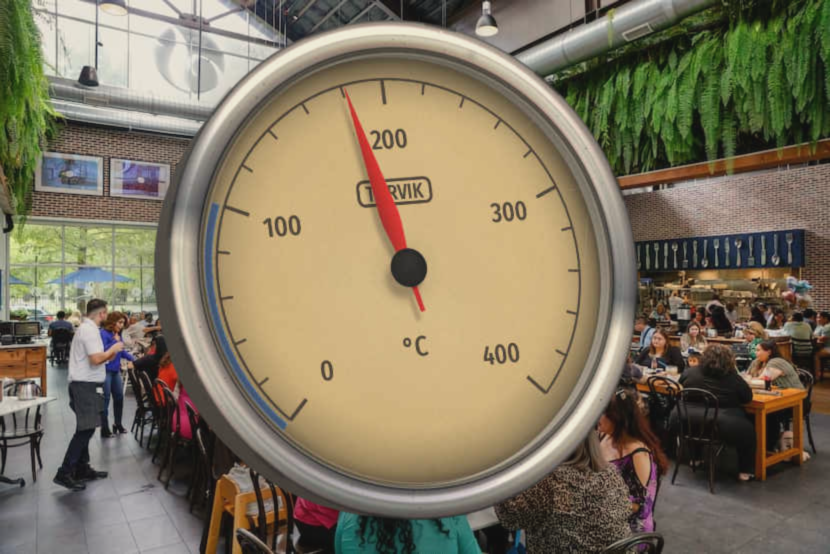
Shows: 180 °C
